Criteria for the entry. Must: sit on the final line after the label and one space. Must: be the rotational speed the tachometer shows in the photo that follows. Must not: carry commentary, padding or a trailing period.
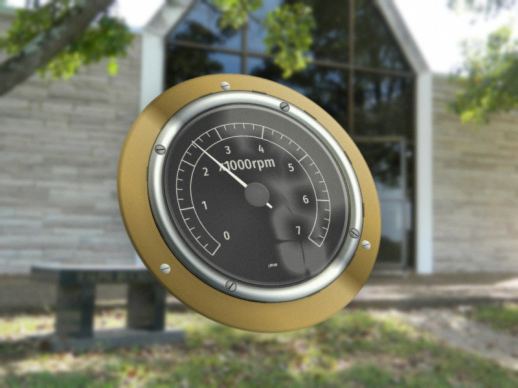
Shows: 2400 rpm
